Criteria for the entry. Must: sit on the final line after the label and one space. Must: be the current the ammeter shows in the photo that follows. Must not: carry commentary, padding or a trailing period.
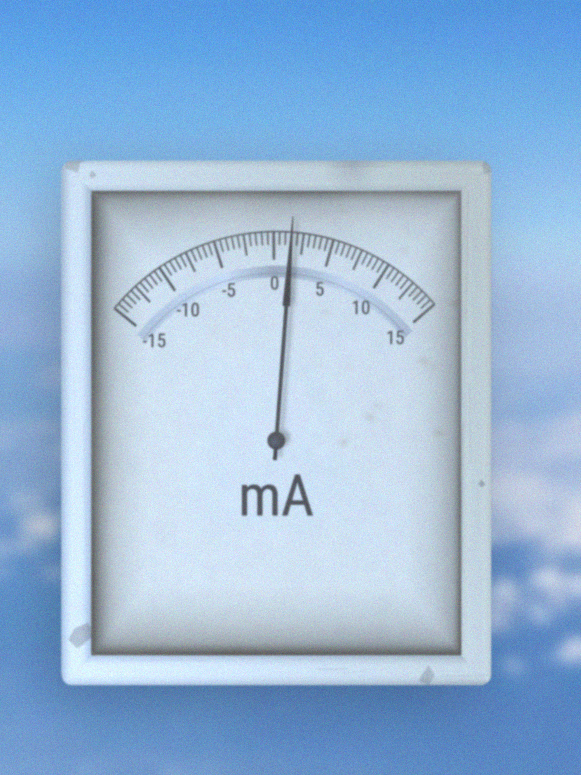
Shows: 1.5 mA
